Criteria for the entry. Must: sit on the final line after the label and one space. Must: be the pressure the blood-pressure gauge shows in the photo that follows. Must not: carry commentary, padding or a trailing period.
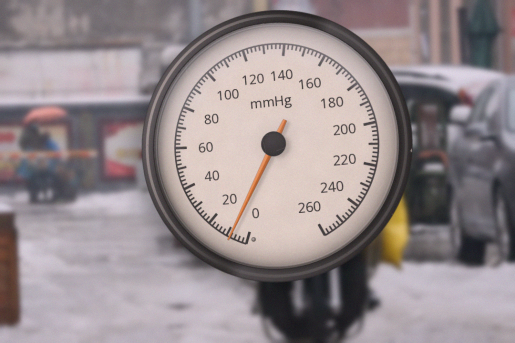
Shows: 8 mmHg
